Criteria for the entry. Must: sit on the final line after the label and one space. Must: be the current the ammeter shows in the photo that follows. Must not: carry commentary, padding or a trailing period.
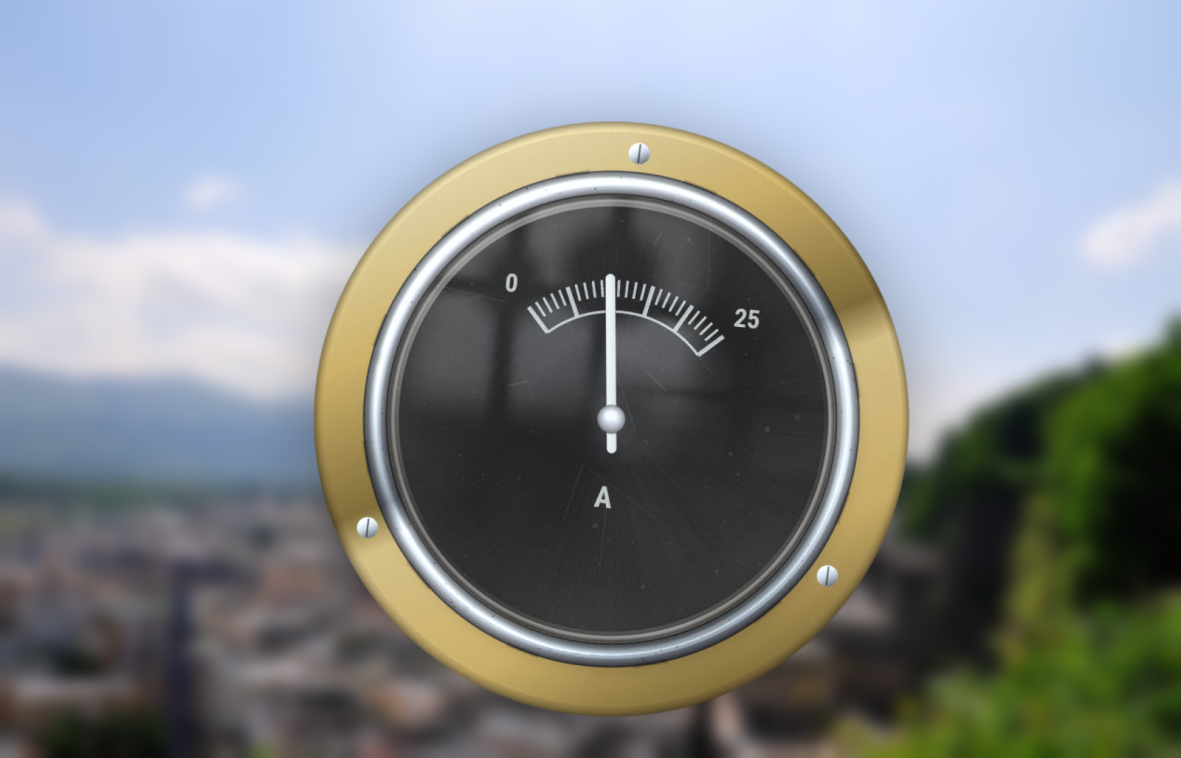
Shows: 10 A
